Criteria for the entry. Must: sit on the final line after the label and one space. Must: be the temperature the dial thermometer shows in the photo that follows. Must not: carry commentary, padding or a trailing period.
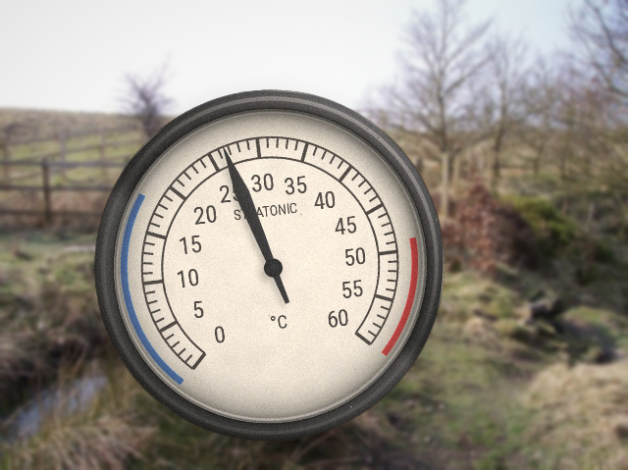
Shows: 26.5 °C
